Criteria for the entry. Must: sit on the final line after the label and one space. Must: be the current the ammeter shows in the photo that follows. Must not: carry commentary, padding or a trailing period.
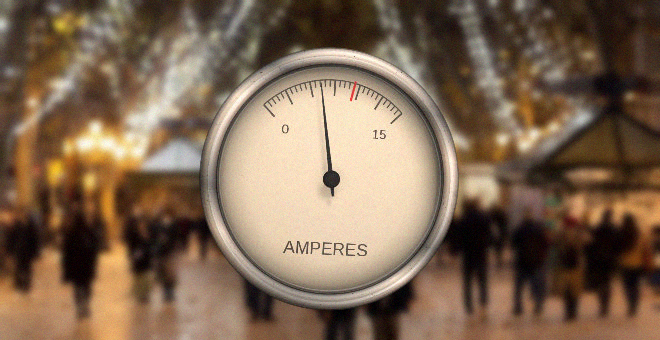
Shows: 6 A
